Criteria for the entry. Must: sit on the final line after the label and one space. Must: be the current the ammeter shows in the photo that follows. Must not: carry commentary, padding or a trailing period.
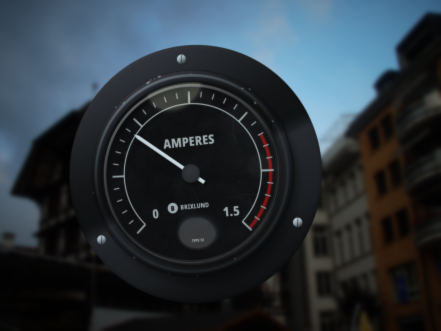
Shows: 0.45 A
